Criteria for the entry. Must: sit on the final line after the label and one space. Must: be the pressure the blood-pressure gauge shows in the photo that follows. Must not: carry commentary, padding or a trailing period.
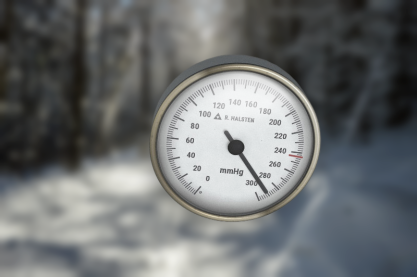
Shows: 290 mmHg
